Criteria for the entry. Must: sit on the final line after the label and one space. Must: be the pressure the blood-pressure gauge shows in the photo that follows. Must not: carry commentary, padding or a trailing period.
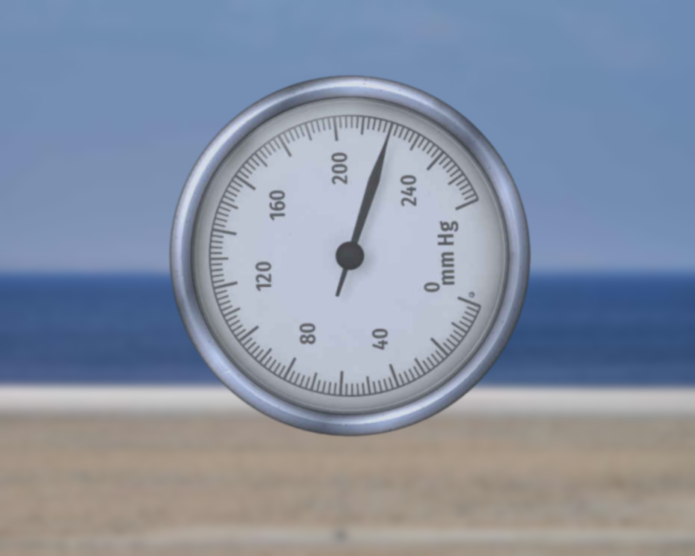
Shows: 220 mmHg
